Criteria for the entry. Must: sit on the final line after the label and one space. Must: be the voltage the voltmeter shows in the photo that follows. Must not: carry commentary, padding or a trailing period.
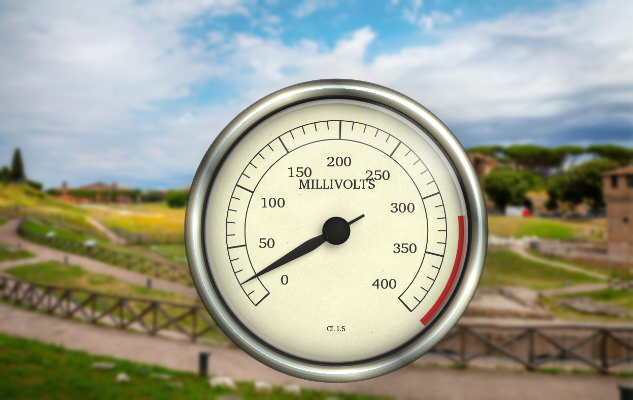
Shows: 20 mV
